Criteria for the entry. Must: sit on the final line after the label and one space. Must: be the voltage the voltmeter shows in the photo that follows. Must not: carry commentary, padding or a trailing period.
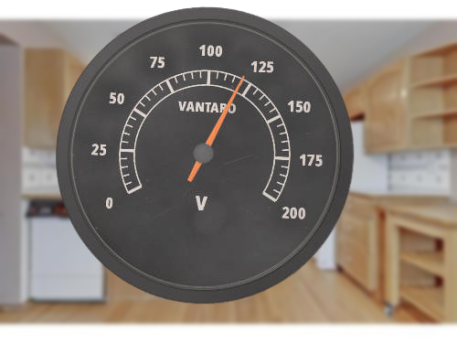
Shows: 120 V
